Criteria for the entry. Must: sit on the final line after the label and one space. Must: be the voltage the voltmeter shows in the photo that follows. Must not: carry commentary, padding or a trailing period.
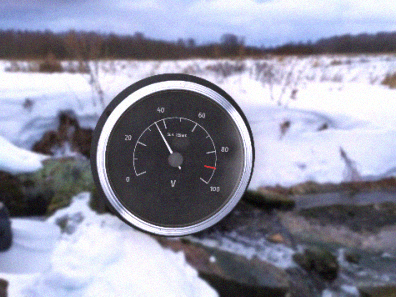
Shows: 35 V
